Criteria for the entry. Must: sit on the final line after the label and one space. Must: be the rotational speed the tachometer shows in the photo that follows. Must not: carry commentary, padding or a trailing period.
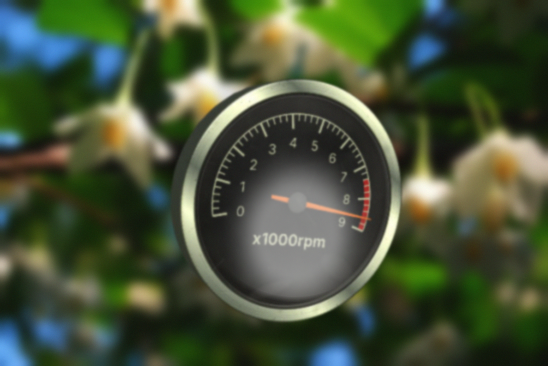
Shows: 8600 rpm
